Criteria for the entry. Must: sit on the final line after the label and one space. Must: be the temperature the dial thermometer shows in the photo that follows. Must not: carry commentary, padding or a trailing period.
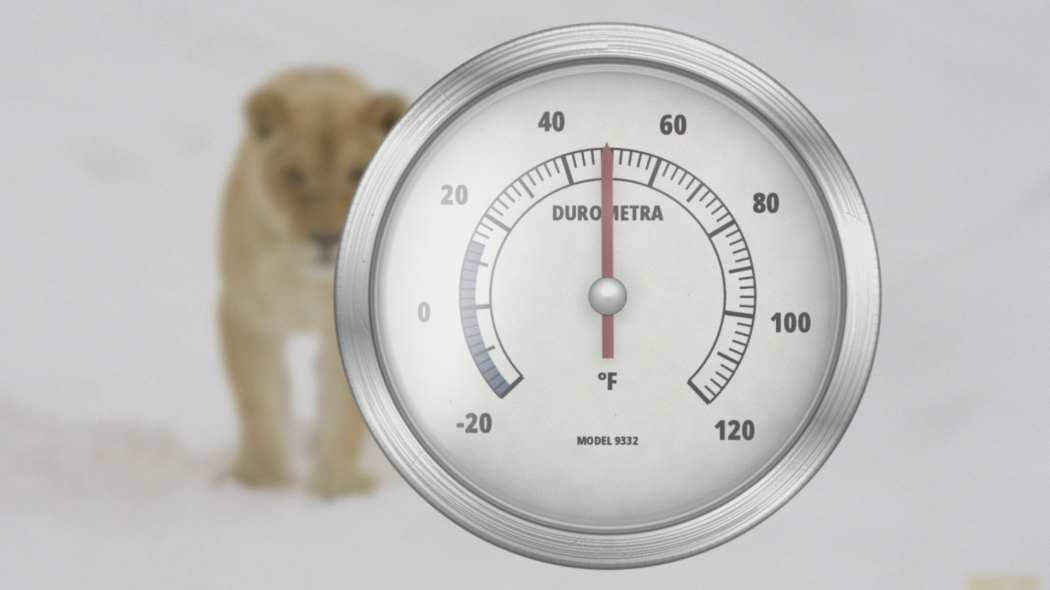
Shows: 49 °F
